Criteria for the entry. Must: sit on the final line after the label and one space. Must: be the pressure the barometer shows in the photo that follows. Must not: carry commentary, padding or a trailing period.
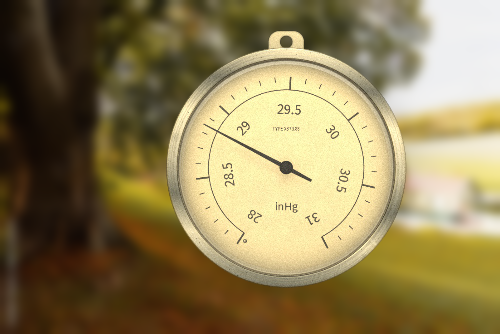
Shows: 28.85 inHg
